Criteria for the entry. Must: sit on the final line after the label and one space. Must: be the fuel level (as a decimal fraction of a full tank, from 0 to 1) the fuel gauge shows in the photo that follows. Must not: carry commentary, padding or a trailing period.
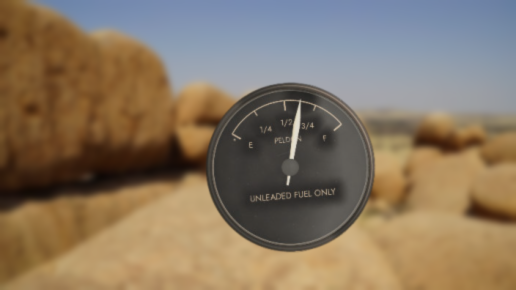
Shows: 0.625
